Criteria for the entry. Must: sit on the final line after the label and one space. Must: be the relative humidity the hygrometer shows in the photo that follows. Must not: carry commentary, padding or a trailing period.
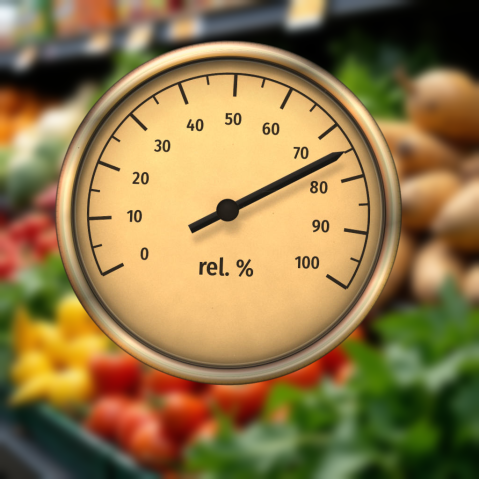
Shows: 75 %
